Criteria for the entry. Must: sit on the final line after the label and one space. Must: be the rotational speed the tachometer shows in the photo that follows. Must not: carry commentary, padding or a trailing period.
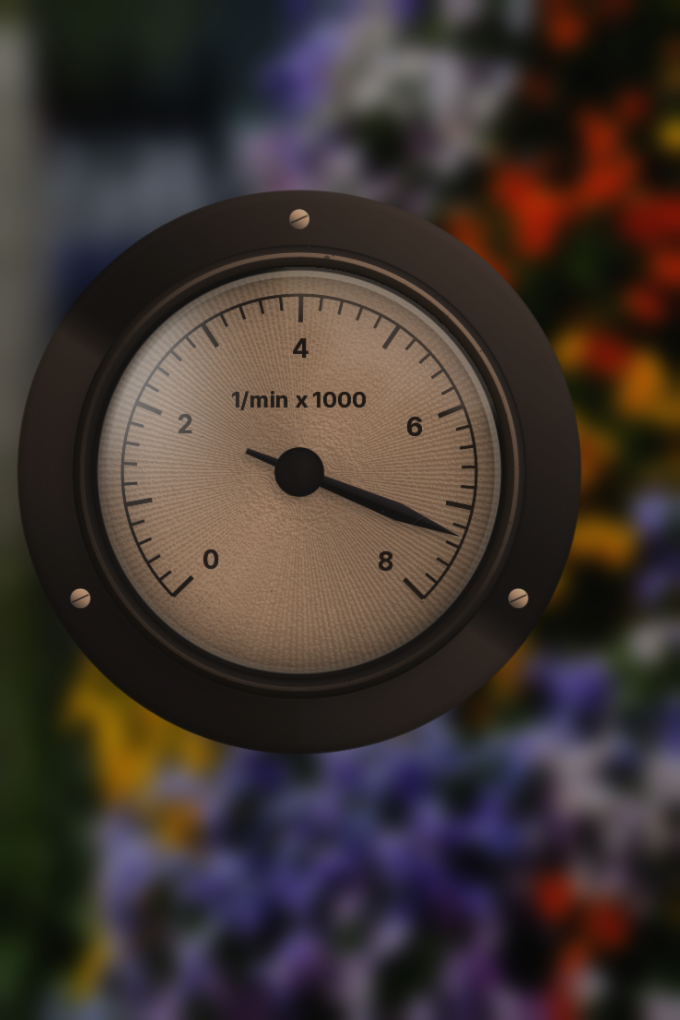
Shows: 7300 rpm
